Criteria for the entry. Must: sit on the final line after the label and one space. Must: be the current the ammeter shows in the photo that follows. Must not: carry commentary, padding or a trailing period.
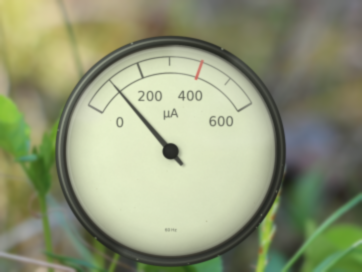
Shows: 100 µA
